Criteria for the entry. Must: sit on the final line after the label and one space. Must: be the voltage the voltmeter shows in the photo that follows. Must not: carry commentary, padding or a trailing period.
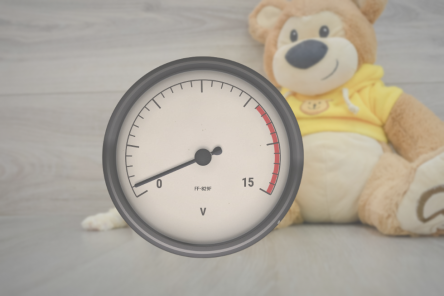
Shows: 0.5 V
